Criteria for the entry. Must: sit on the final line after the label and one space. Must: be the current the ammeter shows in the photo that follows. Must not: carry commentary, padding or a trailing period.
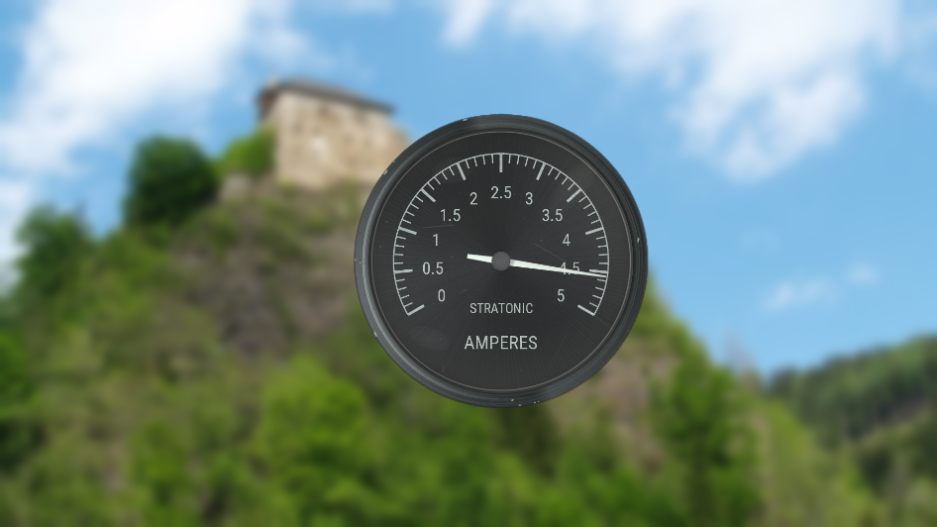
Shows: 4.55 A
